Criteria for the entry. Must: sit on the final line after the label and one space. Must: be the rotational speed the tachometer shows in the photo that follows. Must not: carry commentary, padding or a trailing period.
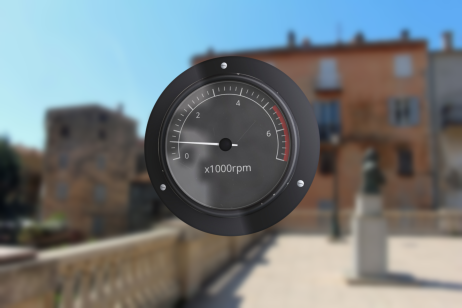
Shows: 600 rpm
